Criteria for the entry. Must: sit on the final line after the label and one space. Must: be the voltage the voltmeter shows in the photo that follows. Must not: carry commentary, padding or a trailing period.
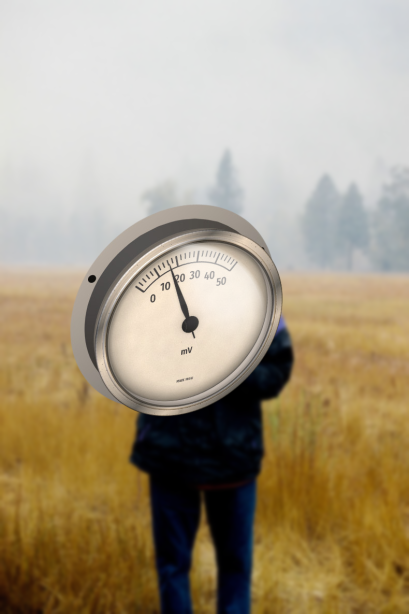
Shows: 16 mV
